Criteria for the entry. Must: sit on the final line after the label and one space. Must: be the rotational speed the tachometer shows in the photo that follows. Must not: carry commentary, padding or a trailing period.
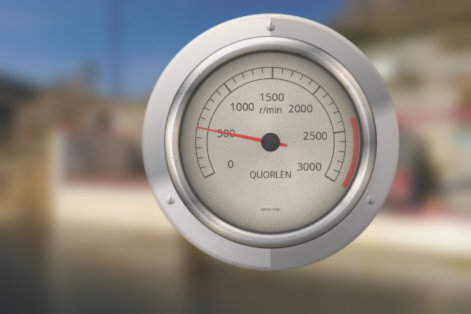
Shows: 500 rpm
